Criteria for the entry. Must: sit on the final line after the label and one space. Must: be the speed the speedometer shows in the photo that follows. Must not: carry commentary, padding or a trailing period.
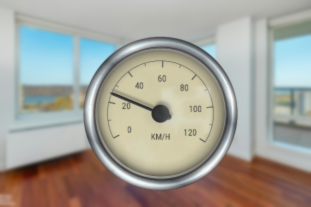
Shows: 25 km/h
